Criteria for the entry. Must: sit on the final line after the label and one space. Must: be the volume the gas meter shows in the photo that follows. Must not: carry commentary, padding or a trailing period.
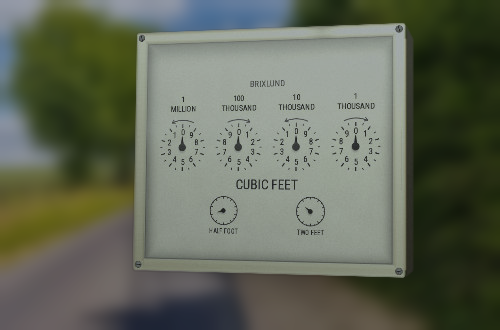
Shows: 0 ft³
